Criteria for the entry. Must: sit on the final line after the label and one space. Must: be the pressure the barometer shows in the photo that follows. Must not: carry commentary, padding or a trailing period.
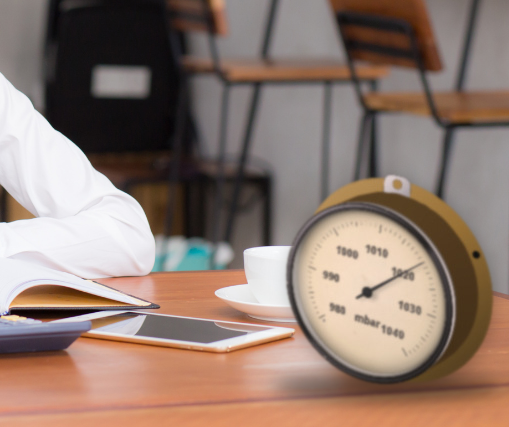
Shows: 1020 mbar
